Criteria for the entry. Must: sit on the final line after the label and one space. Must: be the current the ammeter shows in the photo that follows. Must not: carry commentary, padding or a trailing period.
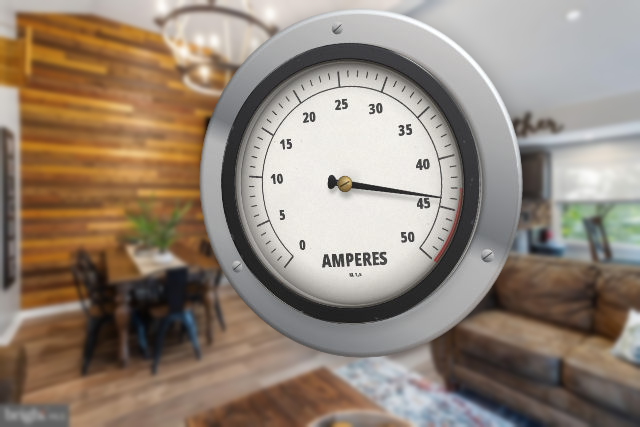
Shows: 44 A
